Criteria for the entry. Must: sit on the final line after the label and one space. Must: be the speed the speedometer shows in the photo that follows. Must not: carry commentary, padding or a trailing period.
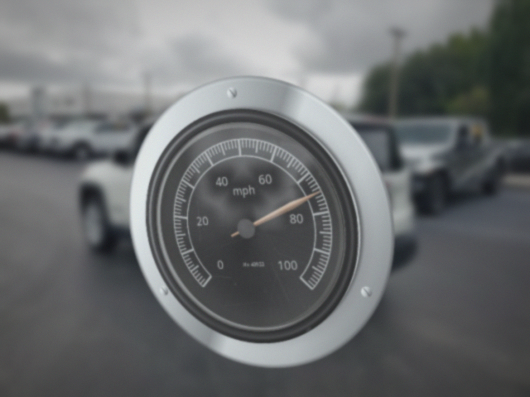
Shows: 75 mph
